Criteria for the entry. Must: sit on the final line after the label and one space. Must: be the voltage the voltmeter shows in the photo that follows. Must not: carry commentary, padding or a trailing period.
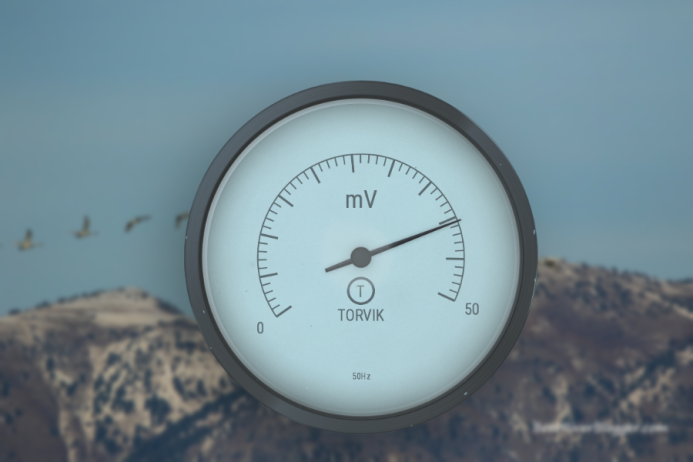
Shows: 40.5 mV
